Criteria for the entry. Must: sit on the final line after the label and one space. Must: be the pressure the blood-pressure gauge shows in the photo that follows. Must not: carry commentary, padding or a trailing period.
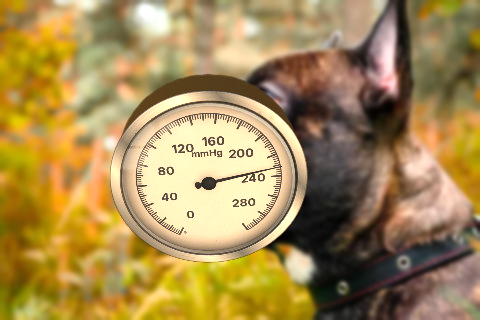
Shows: 230 mmHg
